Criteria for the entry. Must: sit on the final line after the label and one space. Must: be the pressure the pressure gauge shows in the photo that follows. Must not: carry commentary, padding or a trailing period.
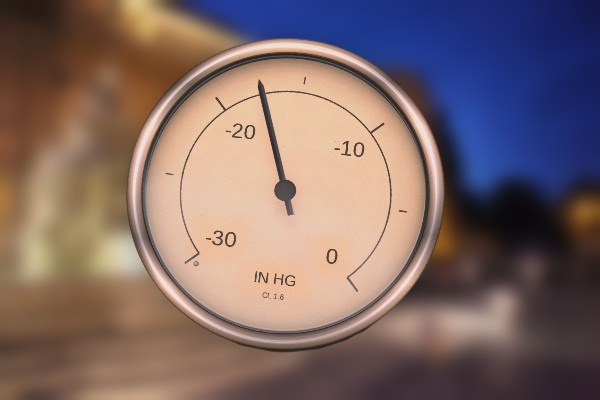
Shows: -17.5 inHg
